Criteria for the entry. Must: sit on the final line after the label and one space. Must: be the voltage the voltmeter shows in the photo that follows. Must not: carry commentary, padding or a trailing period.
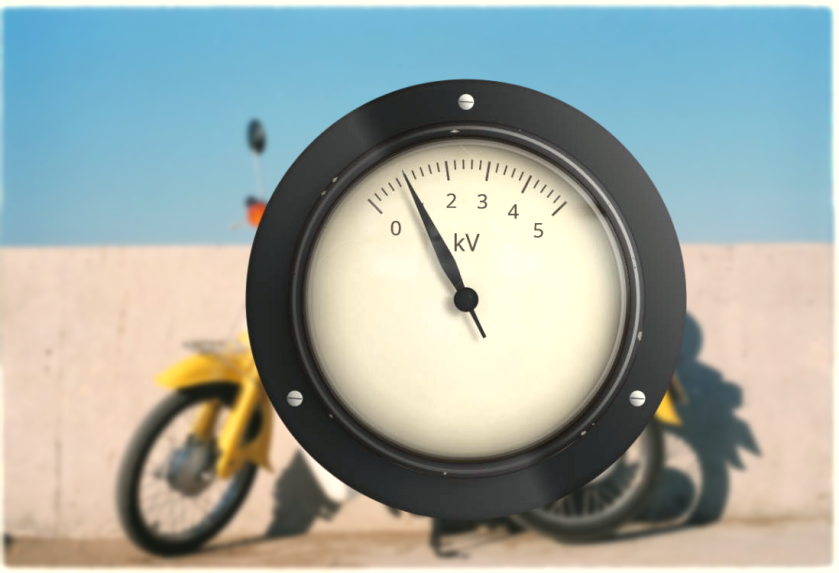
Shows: 1 kV
